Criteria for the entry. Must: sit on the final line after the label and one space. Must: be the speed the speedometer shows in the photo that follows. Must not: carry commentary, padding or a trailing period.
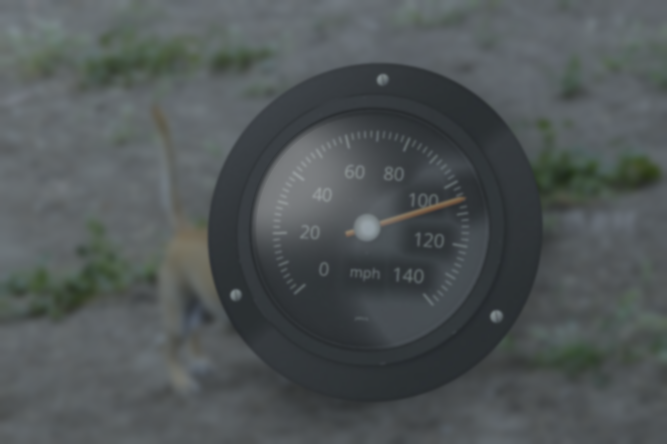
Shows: 106 mph
